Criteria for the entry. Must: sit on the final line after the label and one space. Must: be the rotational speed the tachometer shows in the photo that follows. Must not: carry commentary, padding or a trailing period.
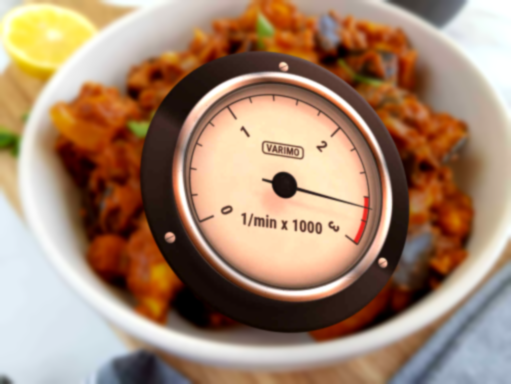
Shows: 2700 rpm
